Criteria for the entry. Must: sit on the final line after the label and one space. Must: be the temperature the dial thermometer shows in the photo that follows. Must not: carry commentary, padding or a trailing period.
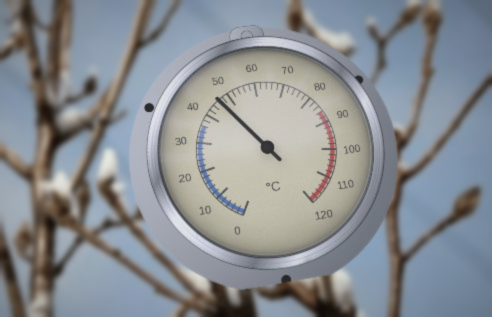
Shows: 46 °C
